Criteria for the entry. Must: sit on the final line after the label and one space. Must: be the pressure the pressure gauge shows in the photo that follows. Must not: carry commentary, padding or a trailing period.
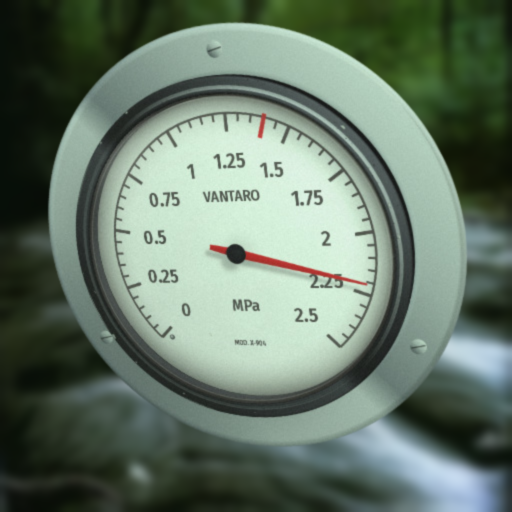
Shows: 2.2 MPa
